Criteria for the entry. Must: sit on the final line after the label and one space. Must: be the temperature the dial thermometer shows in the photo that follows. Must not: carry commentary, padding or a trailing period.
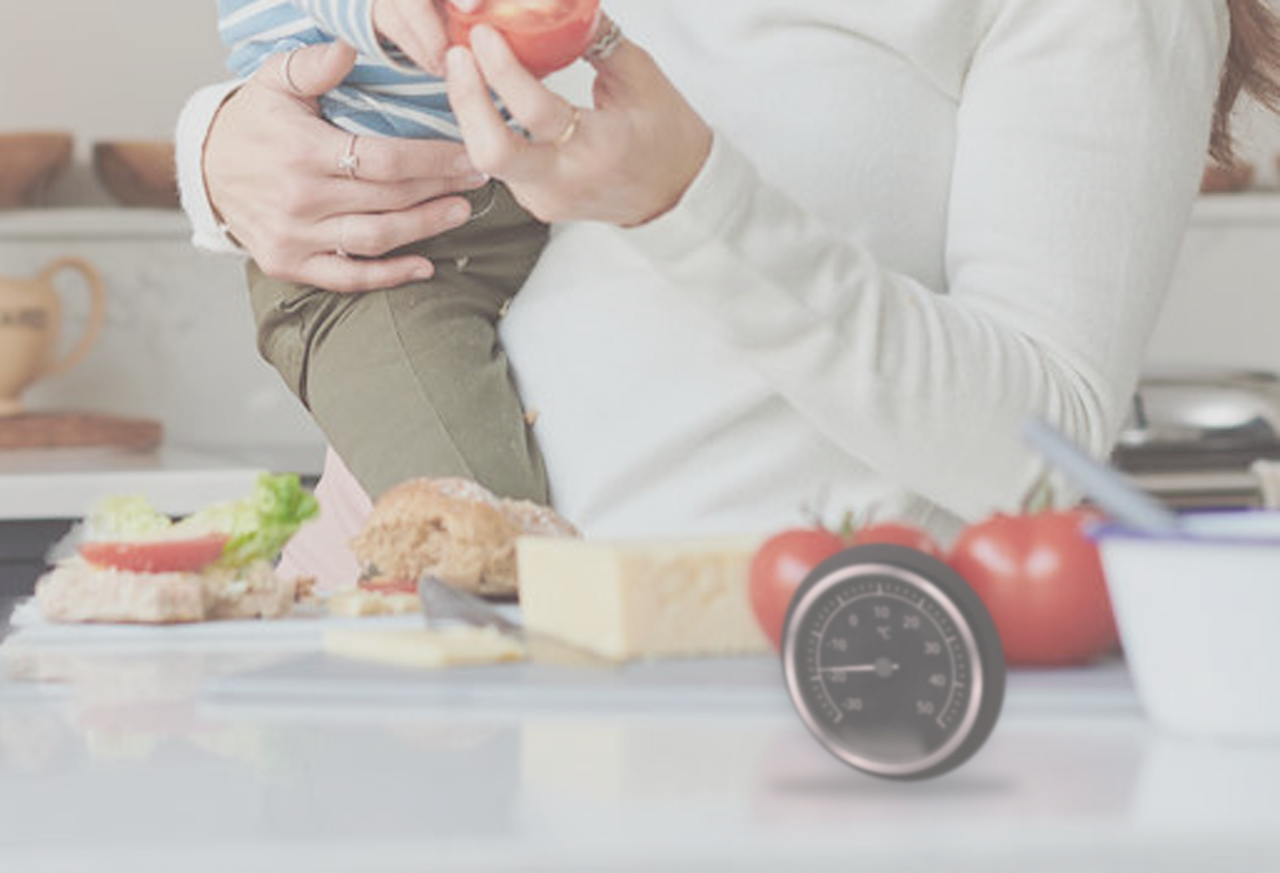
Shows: -18 °C
